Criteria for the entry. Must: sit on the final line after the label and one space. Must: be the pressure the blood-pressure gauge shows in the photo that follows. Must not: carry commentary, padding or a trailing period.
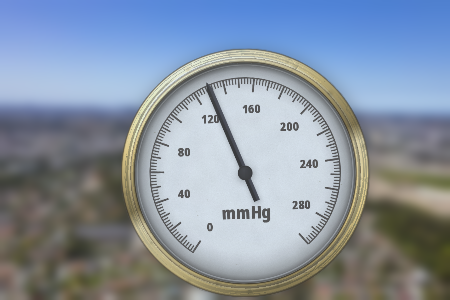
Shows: 130 mmHg
